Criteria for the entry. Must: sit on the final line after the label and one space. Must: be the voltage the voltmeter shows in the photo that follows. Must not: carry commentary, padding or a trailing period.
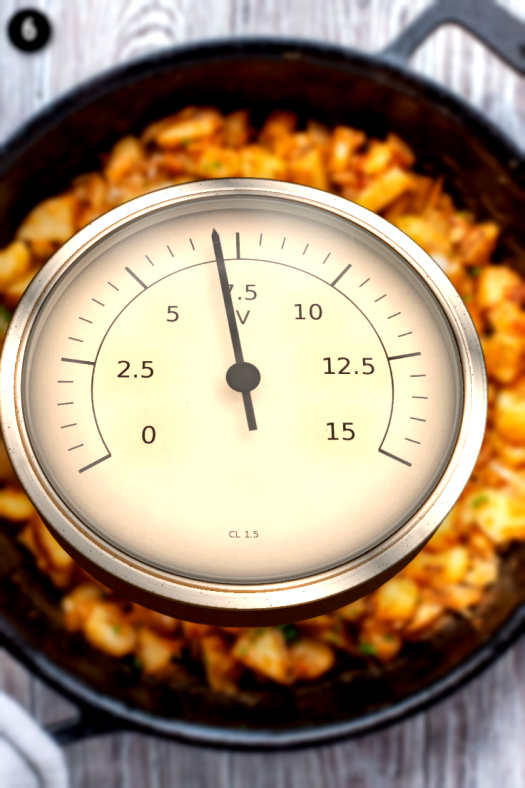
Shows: 7 V
